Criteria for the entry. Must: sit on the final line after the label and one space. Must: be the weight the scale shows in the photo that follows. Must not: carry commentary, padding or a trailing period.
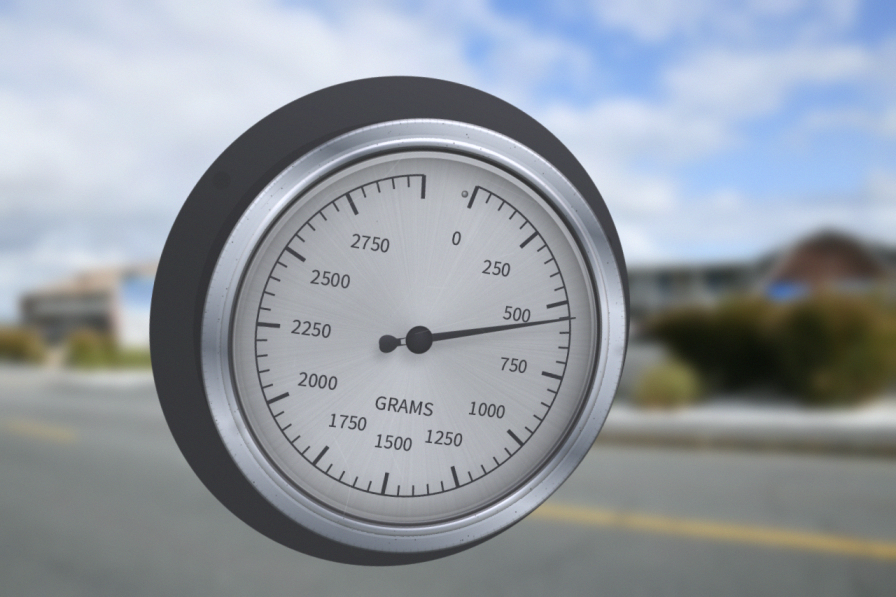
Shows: 550 g
